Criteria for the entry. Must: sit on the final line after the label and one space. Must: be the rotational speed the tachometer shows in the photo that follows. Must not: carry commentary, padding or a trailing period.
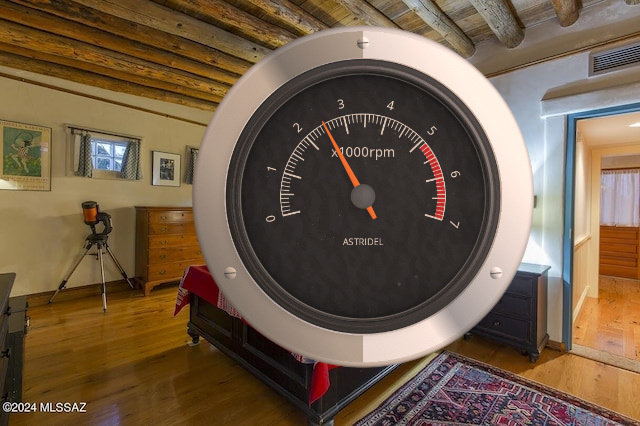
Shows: 2500 rpm
